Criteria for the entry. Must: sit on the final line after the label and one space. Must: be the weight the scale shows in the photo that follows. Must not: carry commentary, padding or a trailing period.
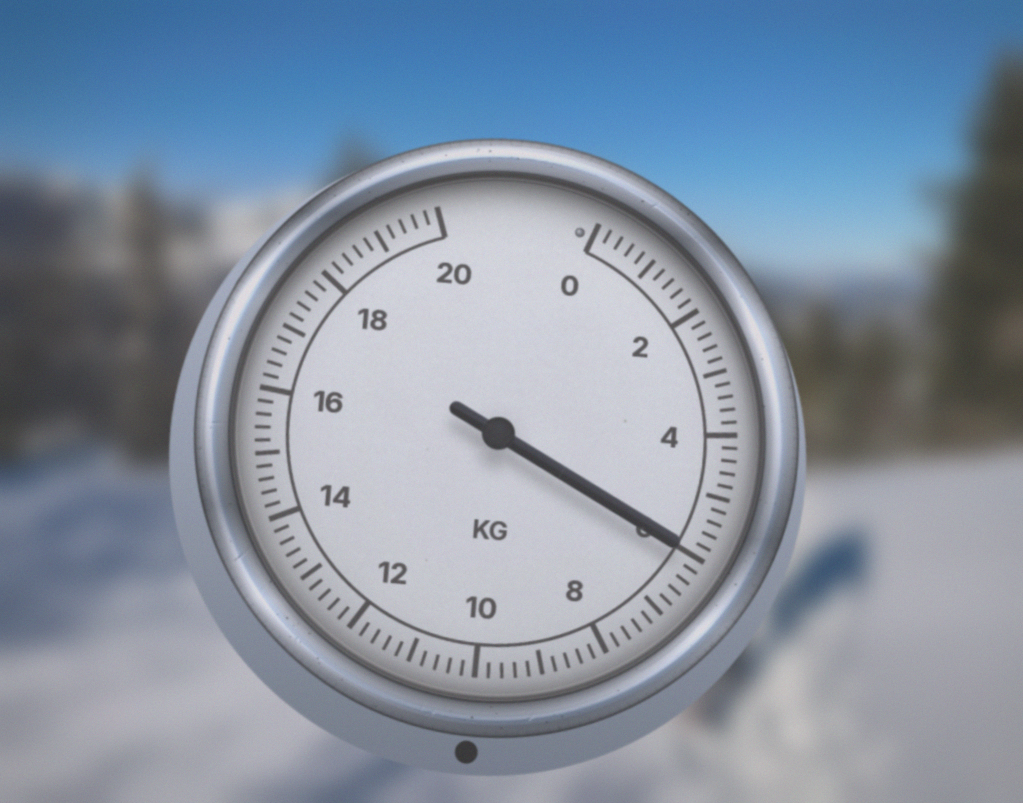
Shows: 6 kg
